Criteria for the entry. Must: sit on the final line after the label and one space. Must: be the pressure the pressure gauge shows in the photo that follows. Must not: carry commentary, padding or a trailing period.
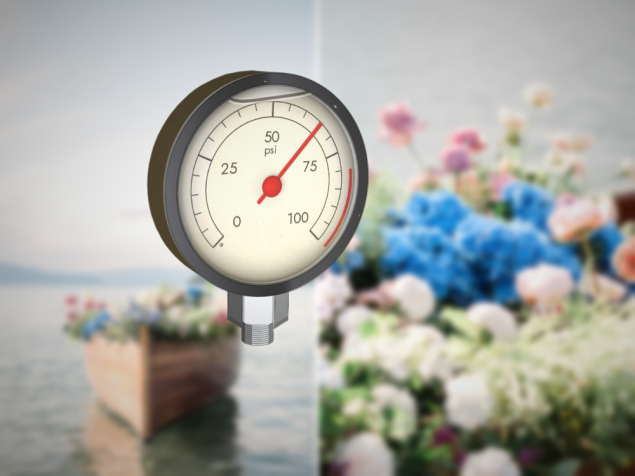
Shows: 65 psi
